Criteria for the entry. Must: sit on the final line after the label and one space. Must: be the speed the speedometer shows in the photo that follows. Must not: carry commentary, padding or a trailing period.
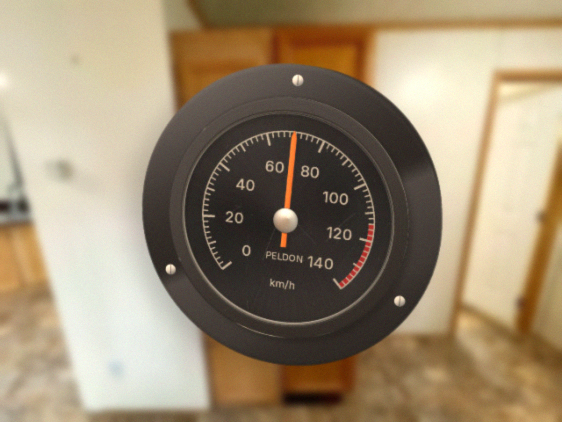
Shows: 70 km/h
